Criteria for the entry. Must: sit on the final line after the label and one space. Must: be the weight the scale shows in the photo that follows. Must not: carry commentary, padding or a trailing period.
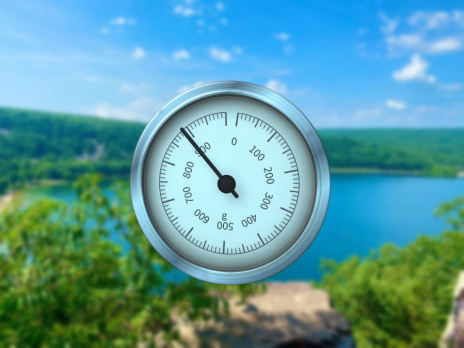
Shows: 890 g
